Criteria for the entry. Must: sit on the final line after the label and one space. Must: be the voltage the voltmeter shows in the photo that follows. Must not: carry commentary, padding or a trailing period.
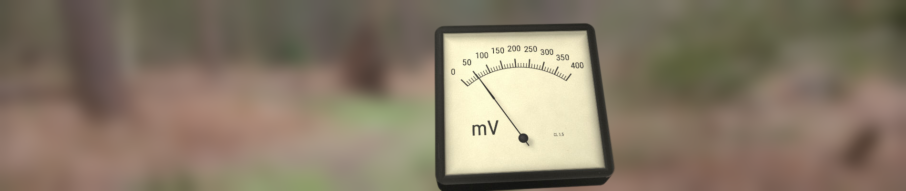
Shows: 50 mV
